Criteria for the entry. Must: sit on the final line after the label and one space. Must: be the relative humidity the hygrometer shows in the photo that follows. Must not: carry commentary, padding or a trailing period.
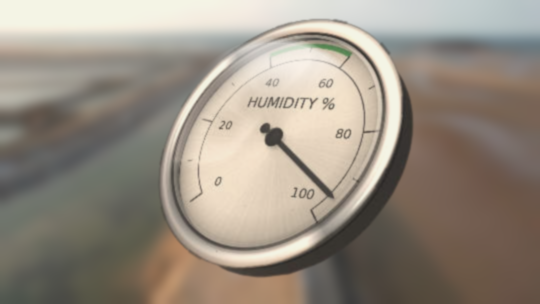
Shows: 95 %
